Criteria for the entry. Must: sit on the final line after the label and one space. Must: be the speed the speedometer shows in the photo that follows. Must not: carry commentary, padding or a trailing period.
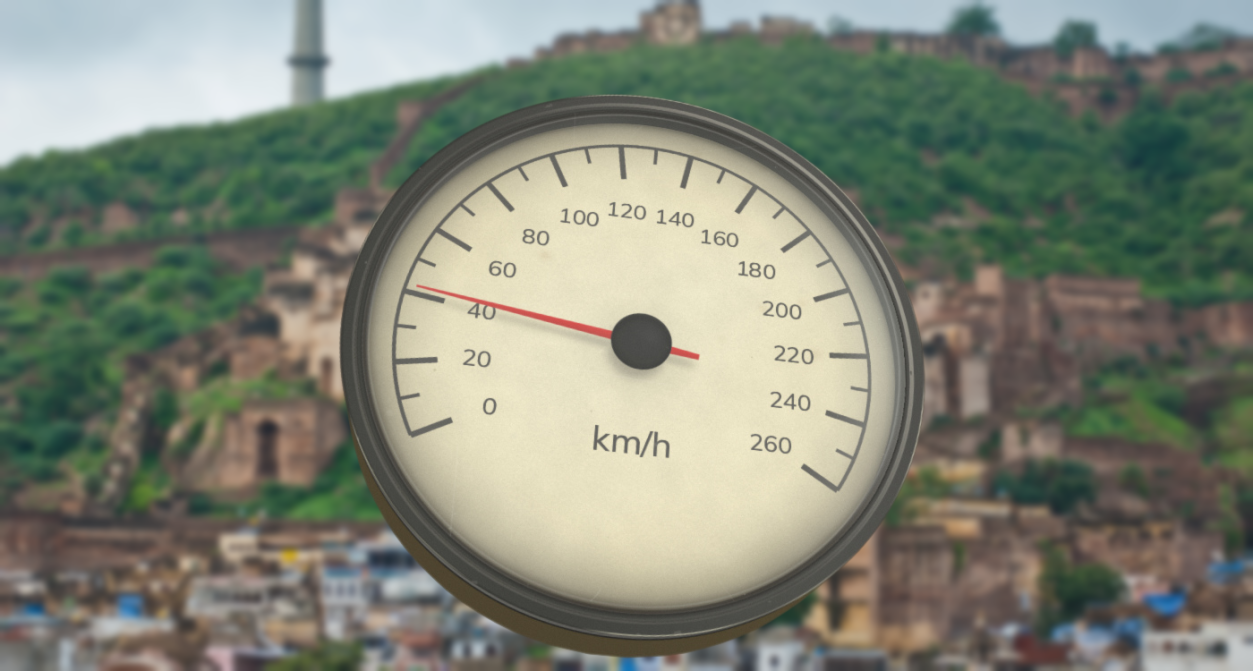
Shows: 40 km/h
